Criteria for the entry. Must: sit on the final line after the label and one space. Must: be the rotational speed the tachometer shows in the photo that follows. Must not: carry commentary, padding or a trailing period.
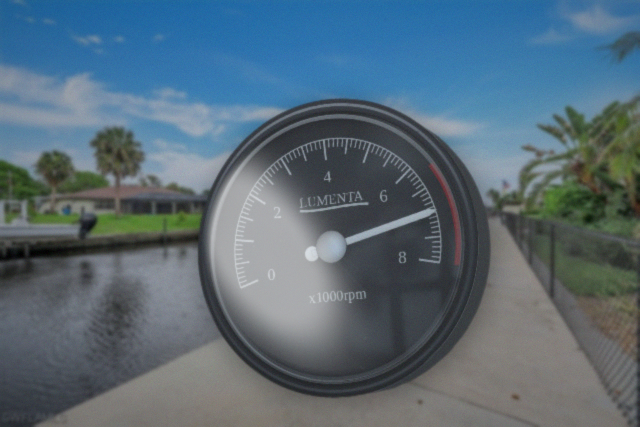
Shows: 7000 rpm
